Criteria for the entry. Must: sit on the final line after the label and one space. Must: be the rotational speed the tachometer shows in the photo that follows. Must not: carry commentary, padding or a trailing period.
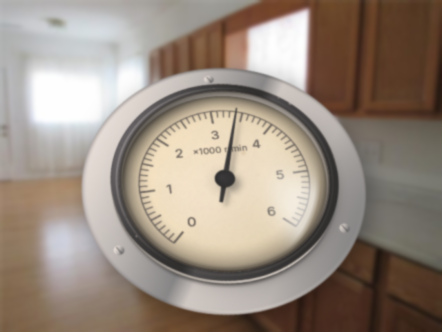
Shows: 3400 rpm
